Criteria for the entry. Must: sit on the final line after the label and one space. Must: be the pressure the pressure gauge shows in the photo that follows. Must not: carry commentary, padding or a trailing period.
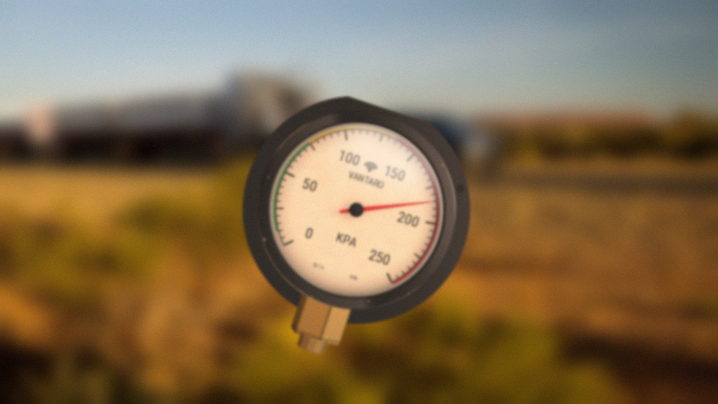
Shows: 185 kPa
